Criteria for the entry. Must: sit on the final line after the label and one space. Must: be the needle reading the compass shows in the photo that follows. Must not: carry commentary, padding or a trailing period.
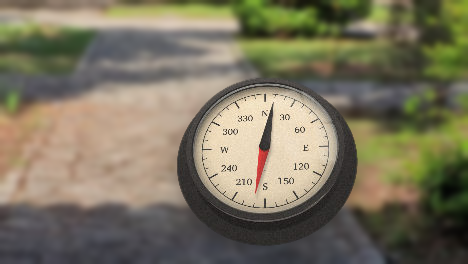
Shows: 190 °
